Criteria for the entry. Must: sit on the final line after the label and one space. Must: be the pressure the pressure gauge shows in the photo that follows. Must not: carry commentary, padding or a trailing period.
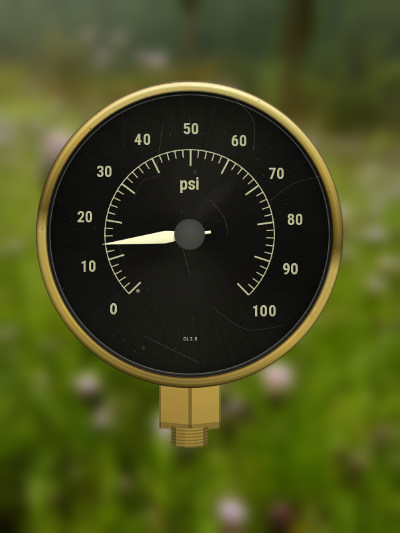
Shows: 14 psi
